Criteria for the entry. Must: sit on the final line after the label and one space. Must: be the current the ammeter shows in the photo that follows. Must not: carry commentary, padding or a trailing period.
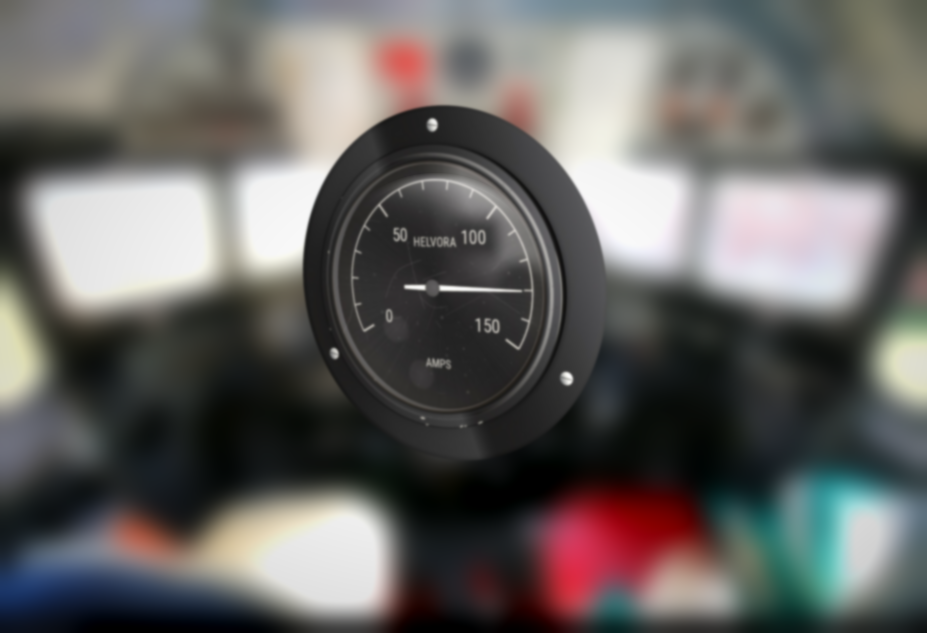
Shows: 130 A
